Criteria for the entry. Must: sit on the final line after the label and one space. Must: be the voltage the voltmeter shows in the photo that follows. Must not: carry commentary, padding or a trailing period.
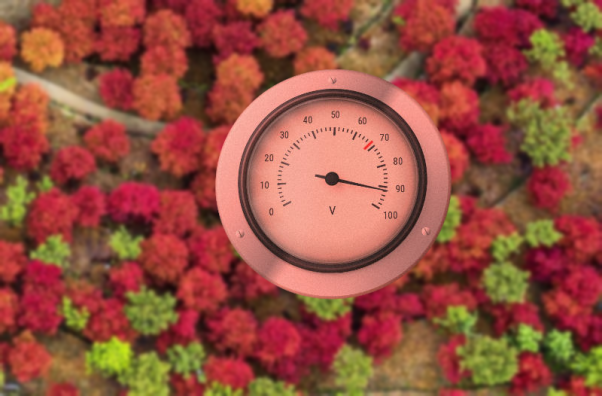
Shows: 92 V
